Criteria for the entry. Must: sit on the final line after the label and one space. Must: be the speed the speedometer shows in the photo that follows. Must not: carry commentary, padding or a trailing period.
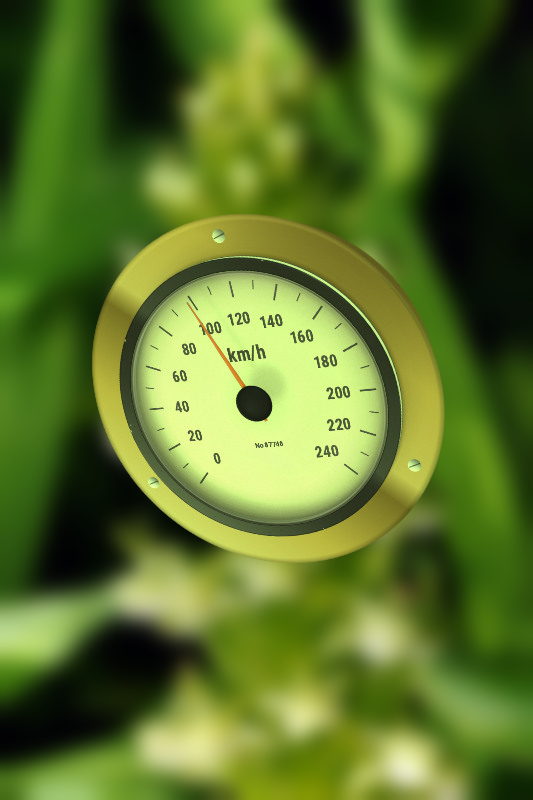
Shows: 100 km/h
